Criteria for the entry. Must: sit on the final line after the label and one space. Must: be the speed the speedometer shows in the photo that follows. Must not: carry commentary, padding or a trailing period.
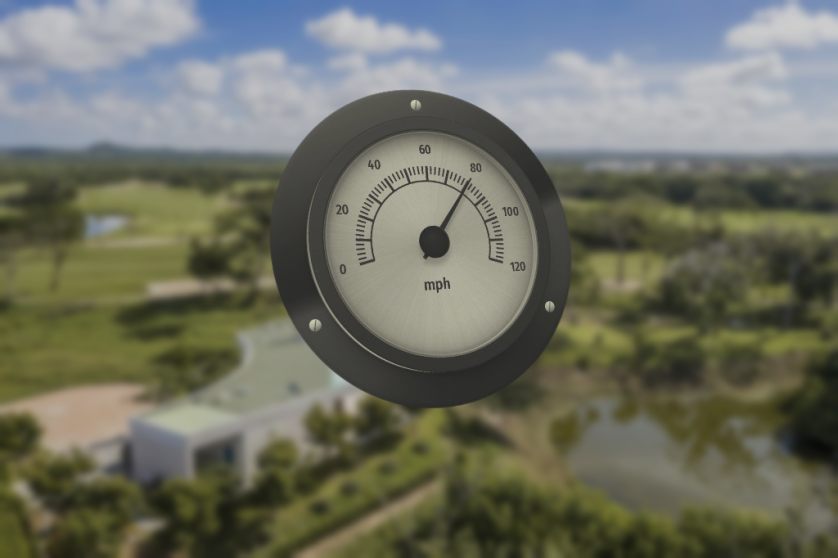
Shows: 80 mph
